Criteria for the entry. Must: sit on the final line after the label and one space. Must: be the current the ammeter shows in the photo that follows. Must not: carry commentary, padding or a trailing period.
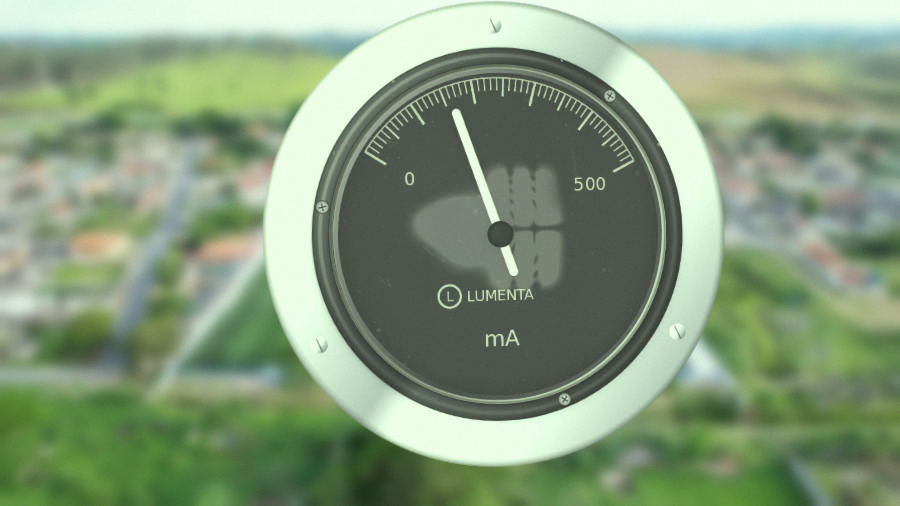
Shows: 160 mA
